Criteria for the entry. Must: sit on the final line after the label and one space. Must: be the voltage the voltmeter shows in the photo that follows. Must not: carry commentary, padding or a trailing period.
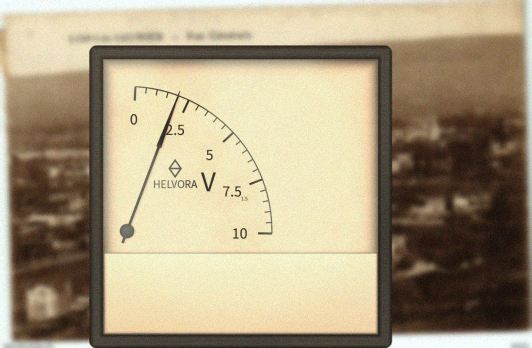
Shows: 2 V
